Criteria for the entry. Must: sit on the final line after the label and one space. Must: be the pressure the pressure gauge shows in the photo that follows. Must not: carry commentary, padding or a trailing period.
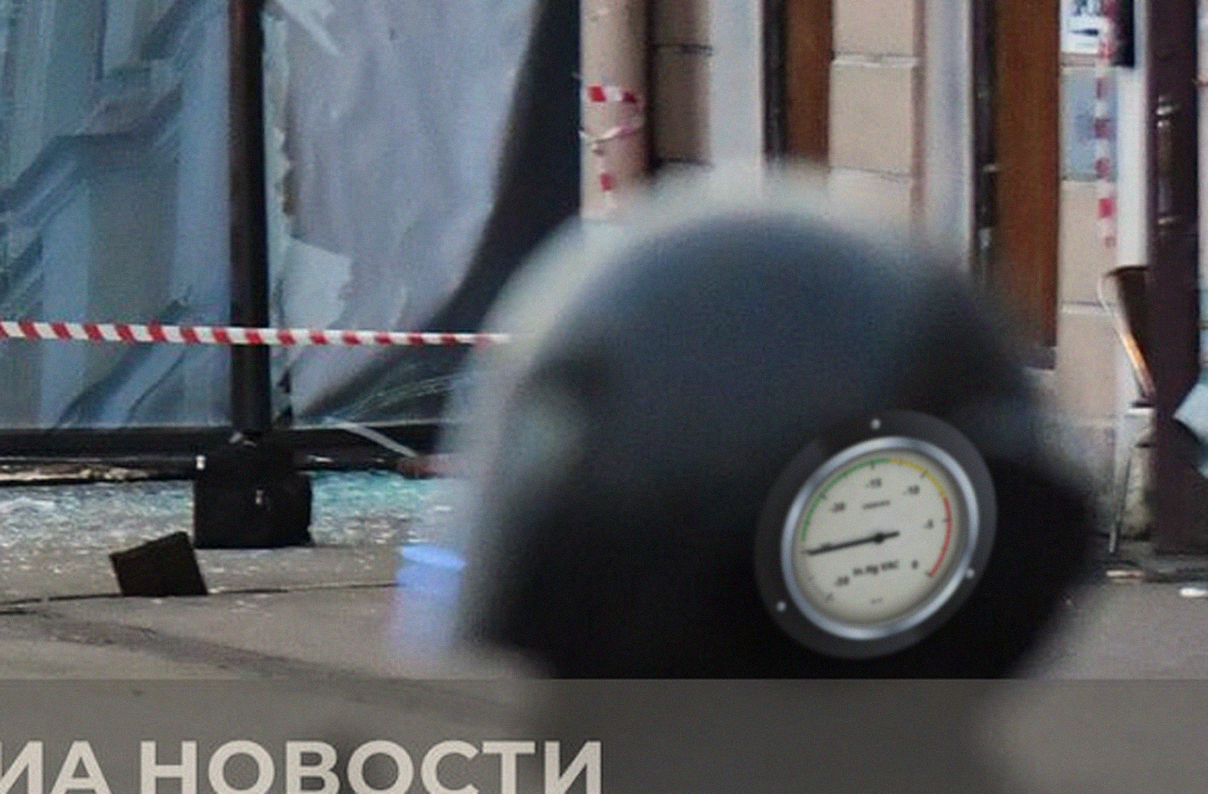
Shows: -25 inHg
